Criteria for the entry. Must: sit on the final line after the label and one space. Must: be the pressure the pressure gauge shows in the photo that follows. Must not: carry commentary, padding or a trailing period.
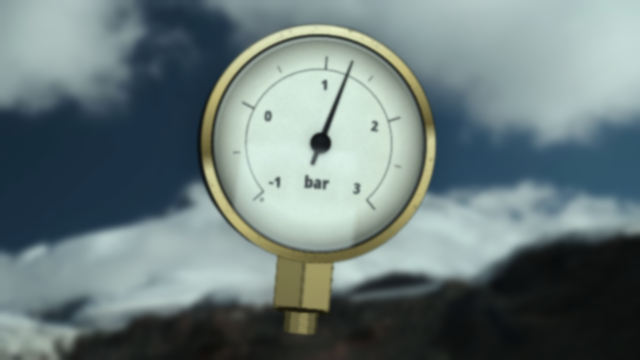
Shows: 1.25 bar
